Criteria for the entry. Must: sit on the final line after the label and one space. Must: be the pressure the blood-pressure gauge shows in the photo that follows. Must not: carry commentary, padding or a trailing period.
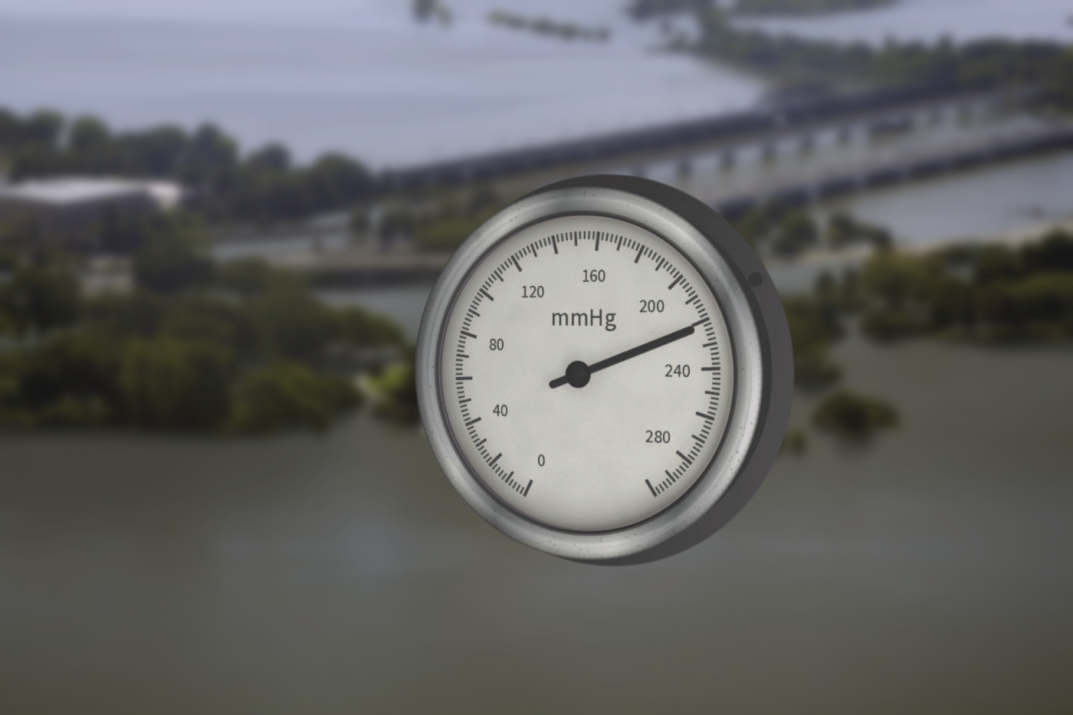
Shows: 222 mmHg
